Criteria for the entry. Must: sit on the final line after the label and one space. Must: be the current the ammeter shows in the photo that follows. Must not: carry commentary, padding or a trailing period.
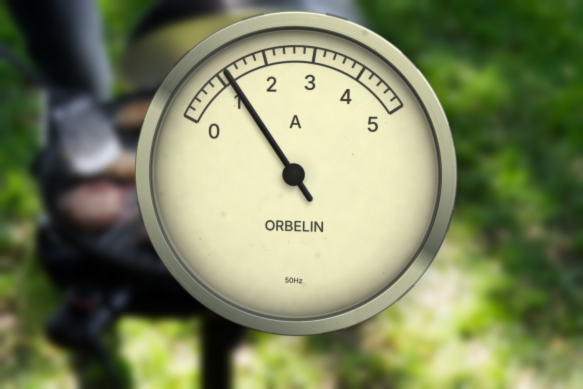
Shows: 1.2 A
